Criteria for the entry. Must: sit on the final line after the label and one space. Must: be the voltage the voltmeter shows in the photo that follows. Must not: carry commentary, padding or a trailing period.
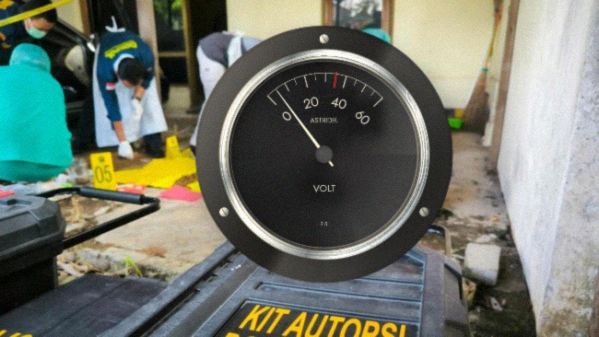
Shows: 5 V
